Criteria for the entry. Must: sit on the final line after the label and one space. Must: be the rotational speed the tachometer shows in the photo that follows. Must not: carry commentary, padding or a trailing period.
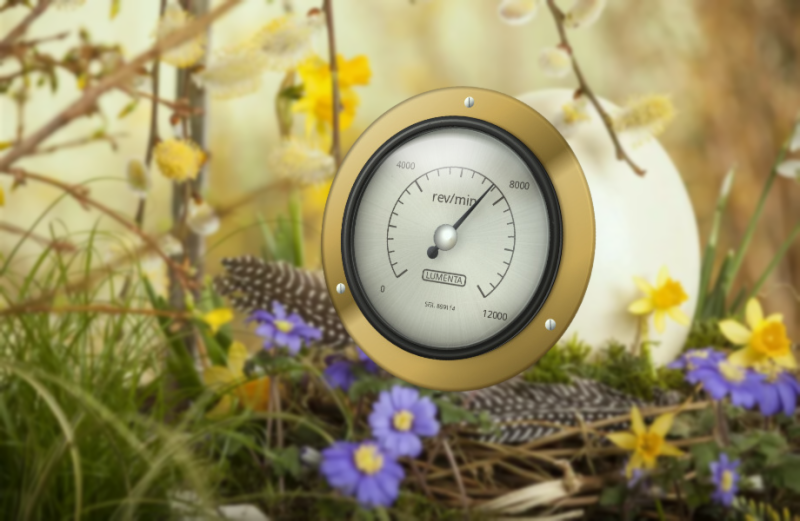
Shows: 7500 rpm
